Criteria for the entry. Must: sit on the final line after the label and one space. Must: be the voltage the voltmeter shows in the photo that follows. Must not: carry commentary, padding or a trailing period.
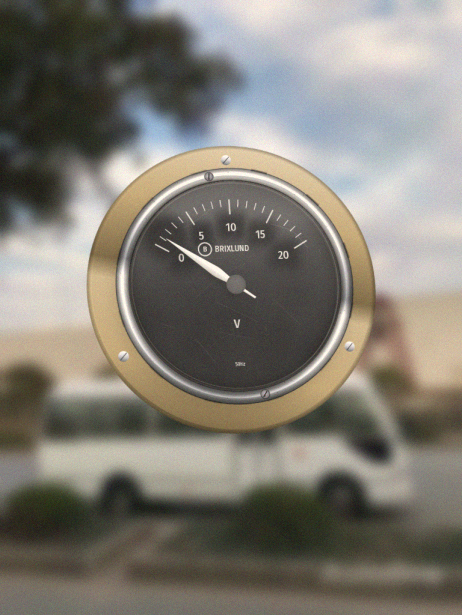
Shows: 1 V
